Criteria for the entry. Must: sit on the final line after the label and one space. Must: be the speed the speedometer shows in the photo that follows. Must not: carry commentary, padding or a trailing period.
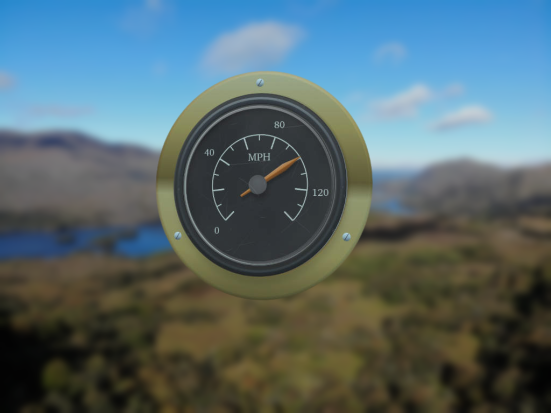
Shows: 100 mph
